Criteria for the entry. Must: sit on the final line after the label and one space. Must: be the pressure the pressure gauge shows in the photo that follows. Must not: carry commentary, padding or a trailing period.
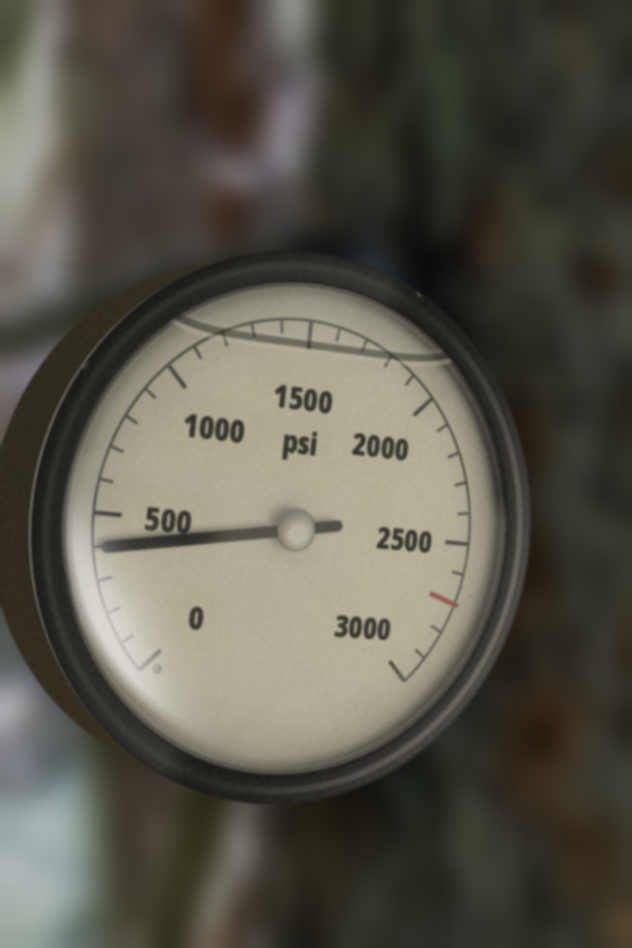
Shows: 400 psi
